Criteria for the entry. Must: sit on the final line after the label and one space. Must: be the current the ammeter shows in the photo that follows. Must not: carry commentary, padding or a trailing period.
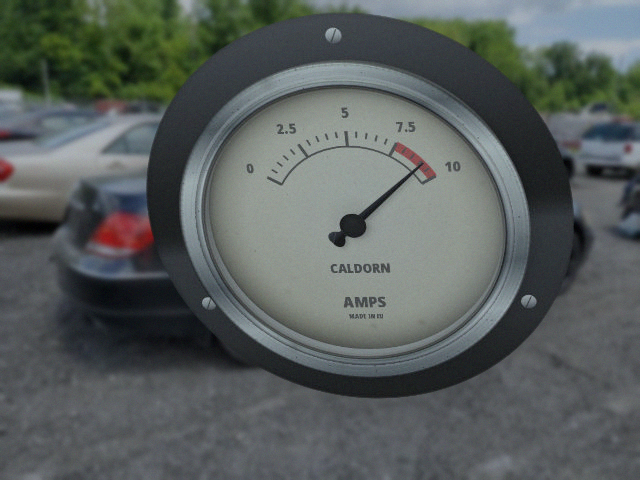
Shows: 9 A
